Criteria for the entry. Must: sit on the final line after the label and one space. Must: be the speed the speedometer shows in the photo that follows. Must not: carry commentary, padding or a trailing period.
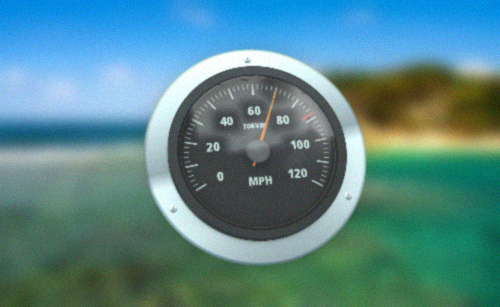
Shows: 70 mph
